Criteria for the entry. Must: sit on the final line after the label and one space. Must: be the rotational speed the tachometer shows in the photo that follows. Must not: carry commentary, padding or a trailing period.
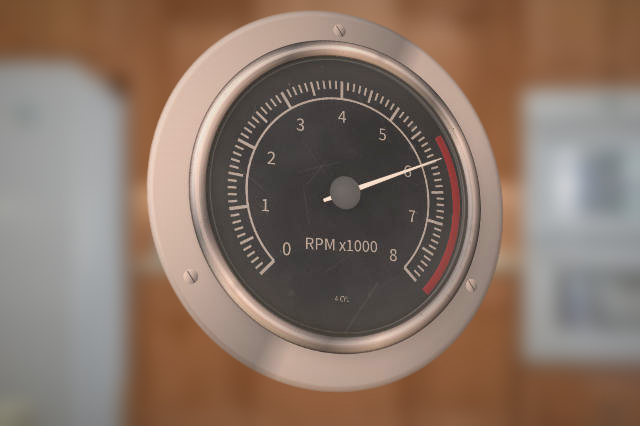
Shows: 6000 rpm
